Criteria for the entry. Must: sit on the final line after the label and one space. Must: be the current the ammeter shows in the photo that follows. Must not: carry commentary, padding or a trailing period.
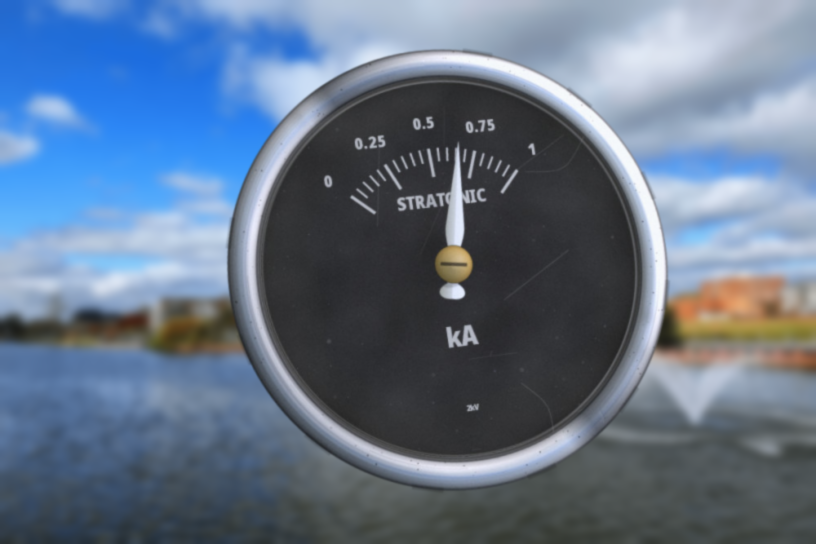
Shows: 0.65 kA
